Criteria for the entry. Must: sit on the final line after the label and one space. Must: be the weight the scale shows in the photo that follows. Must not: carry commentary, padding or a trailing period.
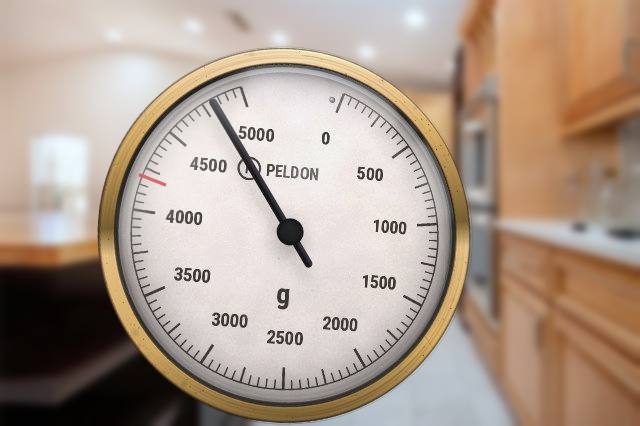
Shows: 4800 g
